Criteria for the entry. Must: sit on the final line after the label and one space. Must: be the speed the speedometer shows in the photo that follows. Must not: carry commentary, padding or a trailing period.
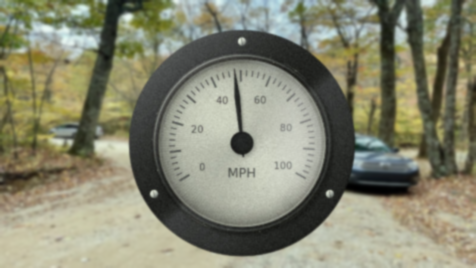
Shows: 48 mph
